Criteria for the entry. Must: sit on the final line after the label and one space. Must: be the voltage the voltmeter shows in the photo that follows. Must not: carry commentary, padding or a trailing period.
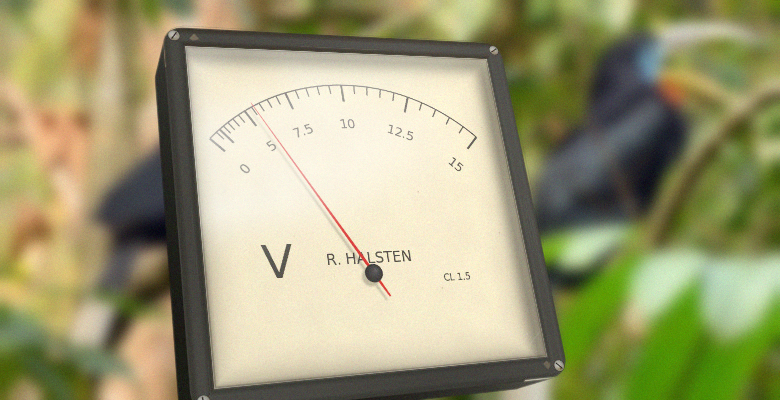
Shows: 5.5 V
